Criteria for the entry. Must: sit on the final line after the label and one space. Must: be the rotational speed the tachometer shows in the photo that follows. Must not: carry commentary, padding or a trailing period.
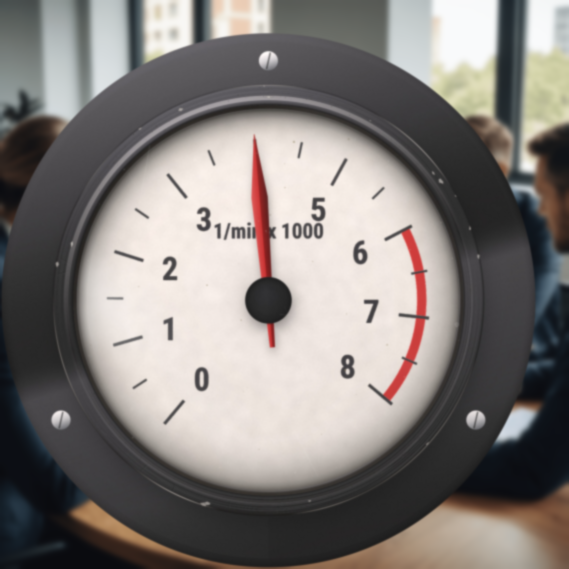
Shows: 4000 rpm
